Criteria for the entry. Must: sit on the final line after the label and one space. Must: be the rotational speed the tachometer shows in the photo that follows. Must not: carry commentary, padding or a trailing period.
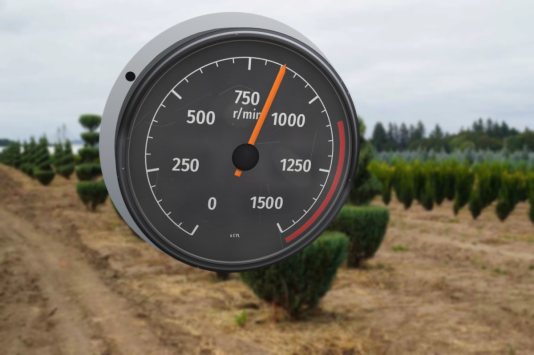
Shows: 850 rpm
